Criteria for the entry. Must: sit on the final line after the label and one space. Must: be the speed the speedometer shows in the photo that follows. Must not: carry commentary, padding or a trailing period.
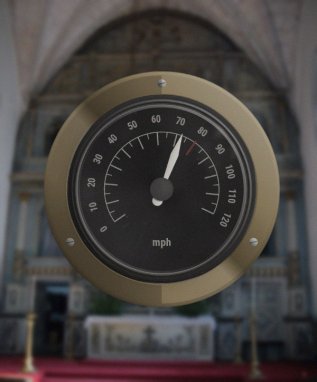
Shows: 72.5 mph
